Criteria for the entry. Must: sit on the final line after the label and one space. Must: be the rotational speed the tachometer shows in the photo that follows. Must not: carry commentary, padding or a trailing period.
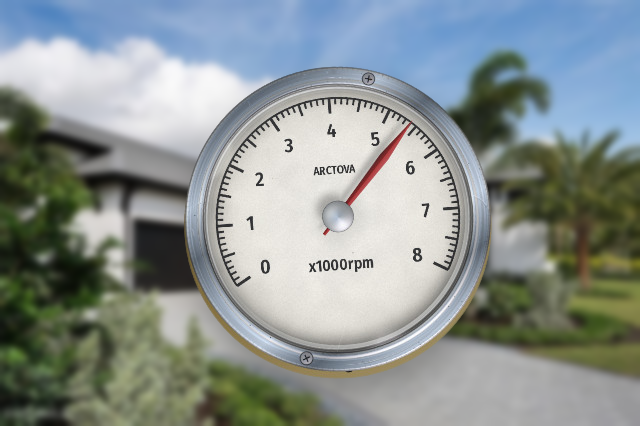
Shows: 5400 rpm
